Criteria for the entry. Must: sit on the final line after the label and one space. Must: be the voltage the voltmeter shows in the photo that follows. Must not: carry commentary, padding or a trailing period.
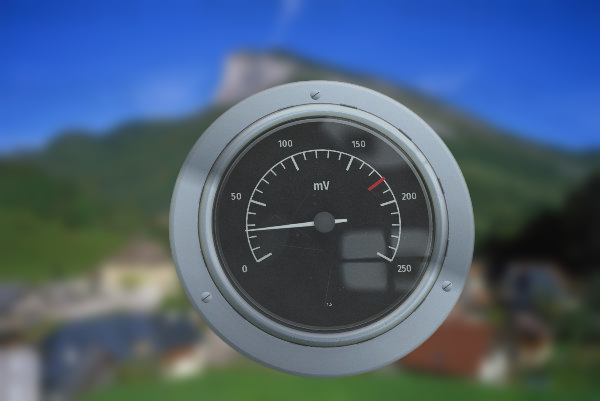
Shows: 25 mV
